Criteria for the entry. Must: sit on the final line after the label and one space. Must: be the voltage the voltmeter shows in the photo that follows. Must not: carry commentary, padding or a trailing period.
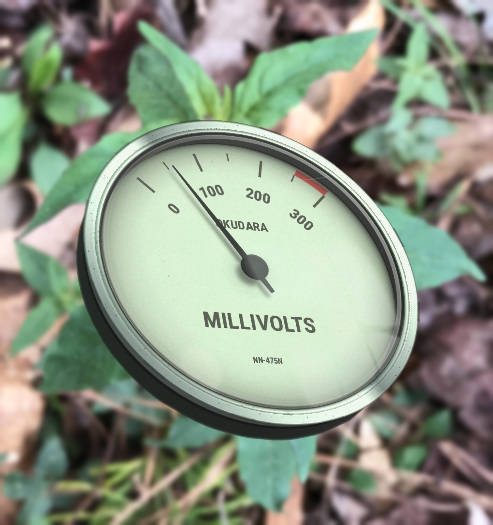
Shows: 50 mV
